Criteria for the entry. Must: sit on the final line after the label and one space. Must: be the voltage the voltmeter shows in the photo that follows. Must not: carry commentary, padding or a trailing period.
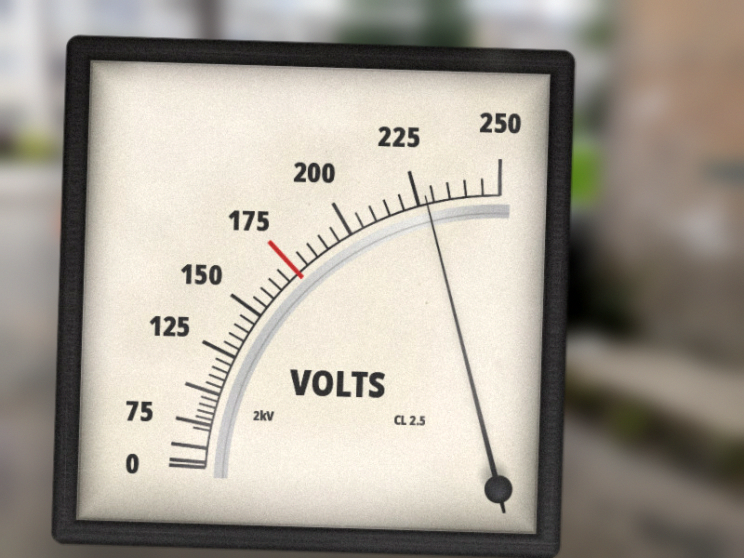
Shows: 227.5 V
